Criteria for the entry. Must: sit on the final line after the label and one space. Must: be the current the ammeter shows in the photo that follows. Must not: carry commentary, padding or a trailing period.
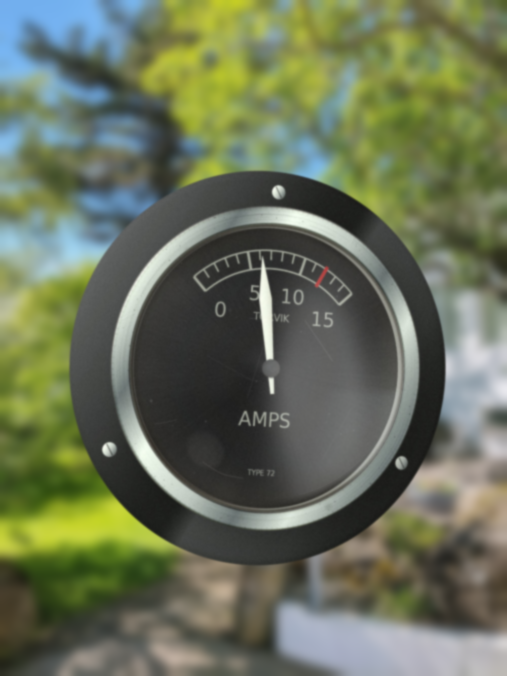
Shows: 6 A
